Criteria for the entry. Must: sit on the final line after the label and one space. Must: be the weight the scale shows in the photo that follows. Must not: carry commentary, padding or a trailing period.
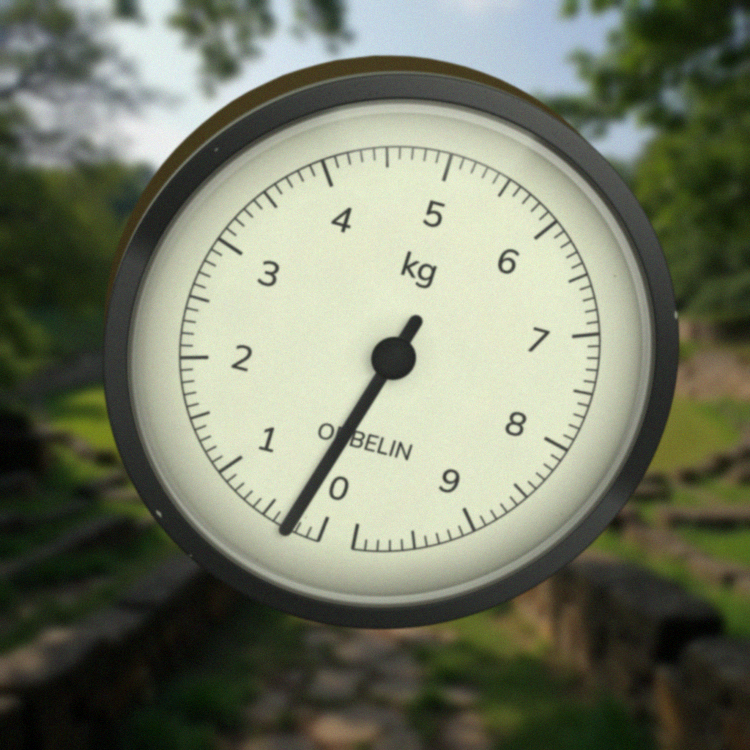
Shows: 0.3 kg
